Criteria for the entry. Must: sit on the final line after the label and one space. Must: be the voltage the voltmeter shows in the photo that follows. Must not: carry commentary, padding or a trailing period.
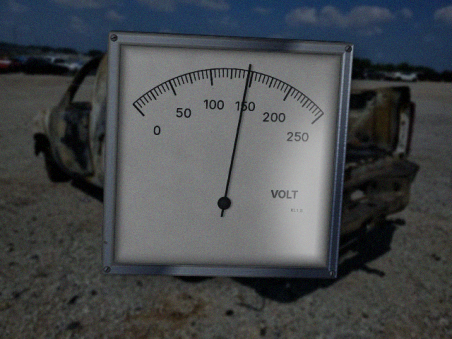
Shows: 145 V
